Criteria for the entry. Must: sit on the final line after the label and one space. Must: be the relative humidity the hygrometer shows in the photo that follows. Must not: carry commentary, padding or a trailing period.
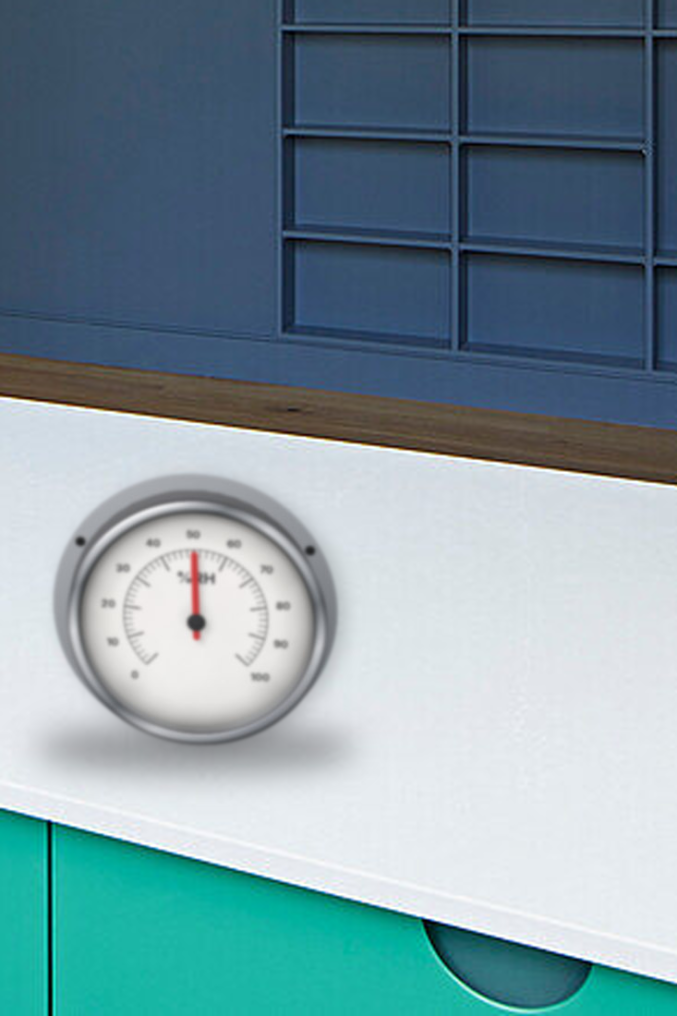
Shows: 50 %
